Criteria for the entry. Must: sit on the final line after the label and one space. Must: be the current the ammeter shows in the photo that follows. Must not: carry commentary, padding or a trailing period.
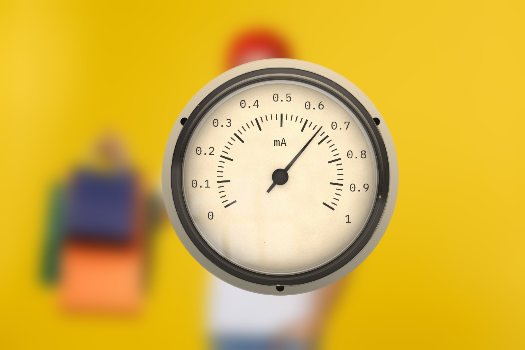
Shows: 0.66 mA
